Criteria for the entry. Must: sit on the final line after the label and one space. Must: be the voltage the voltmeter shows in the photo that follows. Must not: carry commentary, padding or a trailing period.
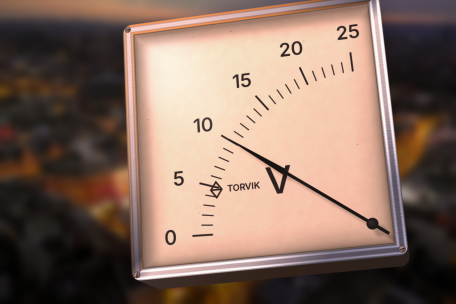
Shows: 10 V
